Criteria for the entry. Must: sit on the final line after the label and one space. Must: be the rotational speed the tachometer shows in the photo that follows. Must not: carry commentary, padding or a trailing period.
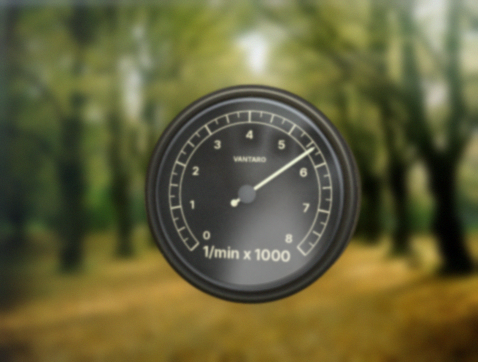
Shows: 5625 rpm
